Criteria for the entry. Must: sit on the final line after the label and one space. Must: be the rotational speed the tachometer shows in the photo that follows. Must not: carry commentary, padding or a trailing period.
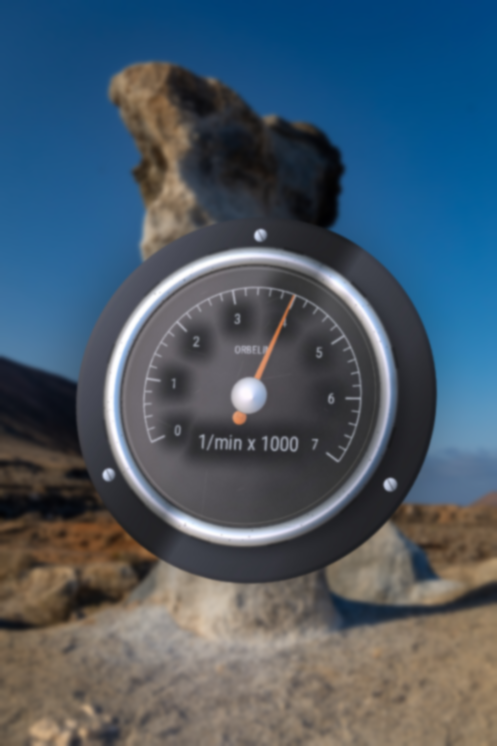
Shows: 4000 rpm
